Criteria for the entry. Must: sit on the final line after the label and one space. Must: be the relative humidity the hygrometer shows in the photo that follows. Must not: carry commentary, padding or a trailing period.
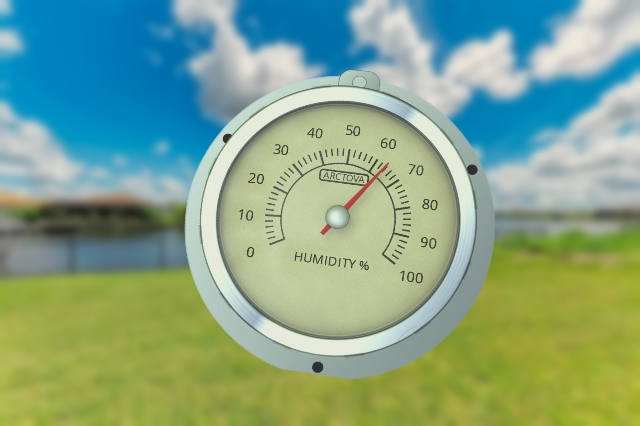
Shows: 64 %
